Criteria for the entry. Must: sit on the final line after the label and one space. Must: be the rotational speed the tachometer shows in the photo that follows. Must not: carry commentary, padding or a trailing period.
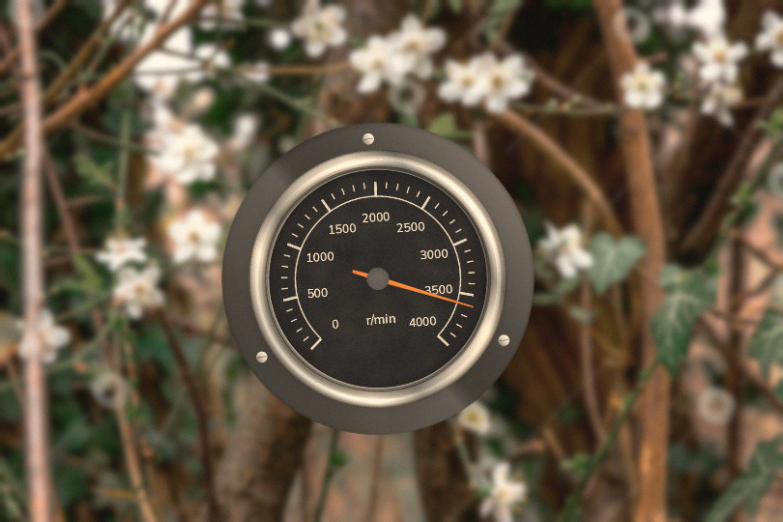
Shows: 3600 rpm
